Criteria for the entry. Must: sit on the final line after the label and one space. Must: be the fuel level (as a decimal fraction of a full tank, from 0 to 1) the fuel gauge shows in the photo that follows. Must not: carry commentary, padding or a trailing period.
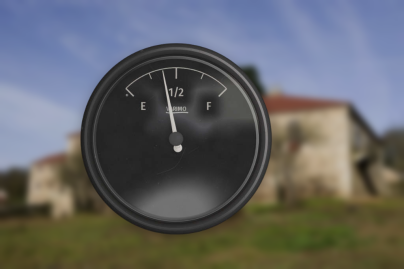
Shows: 0.375
